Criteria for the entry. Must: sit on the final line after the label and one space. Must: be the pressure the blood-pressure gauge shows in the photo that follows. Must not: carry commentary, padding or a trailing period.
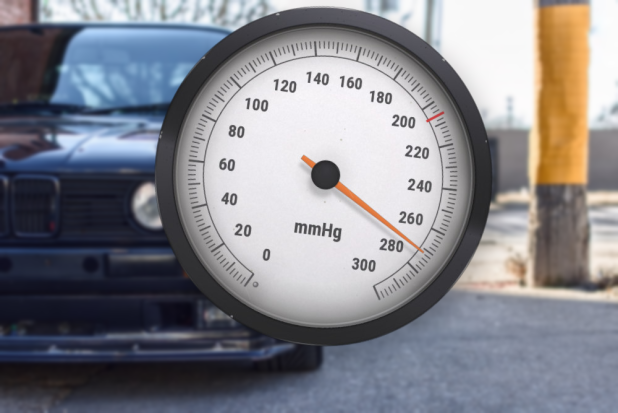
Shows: 272 mmHg
